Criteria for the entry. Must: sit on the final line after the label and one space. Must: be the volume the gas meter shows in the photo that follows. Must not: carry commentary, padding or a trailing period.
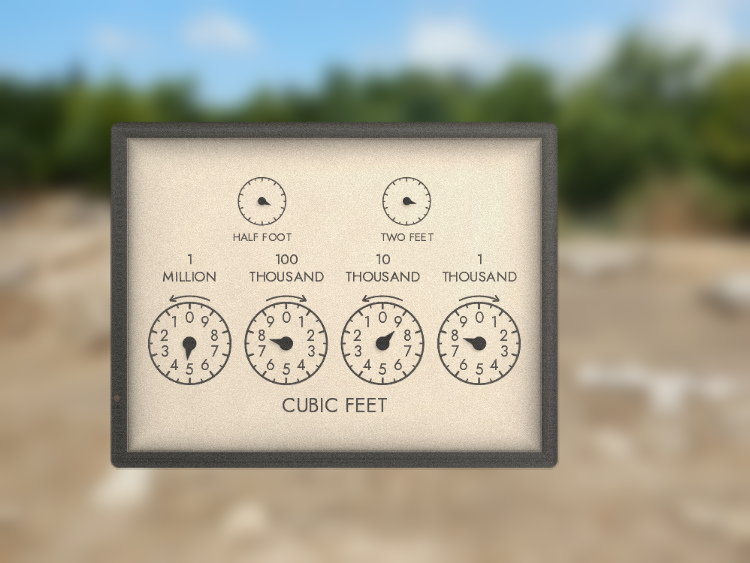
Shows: 478800 ft³
